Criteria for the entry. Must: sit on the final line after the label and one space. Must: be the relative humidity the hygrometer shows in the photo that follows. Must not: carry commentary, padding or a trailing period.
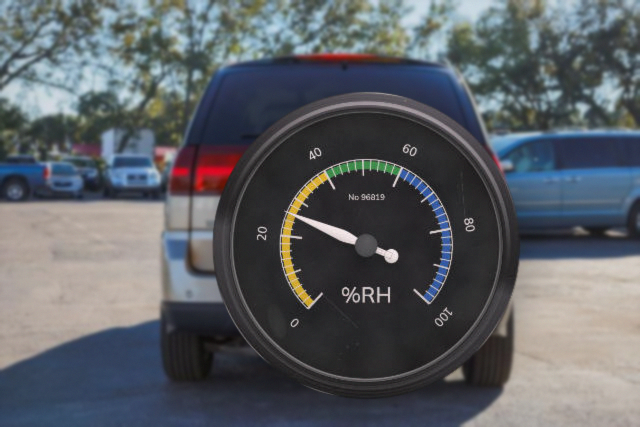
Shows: 26 %
